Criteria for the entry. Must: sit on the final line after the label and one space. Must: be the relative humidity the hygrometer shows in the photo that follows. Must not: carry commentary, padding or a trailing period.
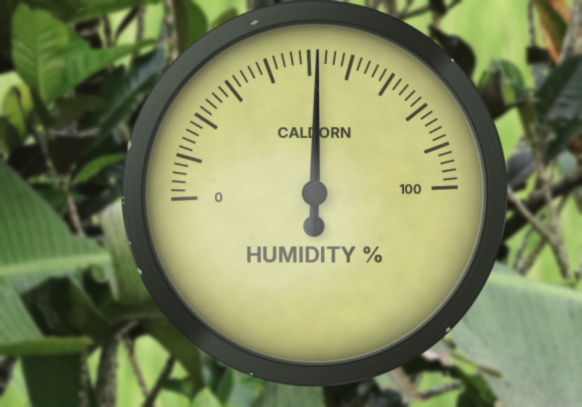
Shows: 52 %
